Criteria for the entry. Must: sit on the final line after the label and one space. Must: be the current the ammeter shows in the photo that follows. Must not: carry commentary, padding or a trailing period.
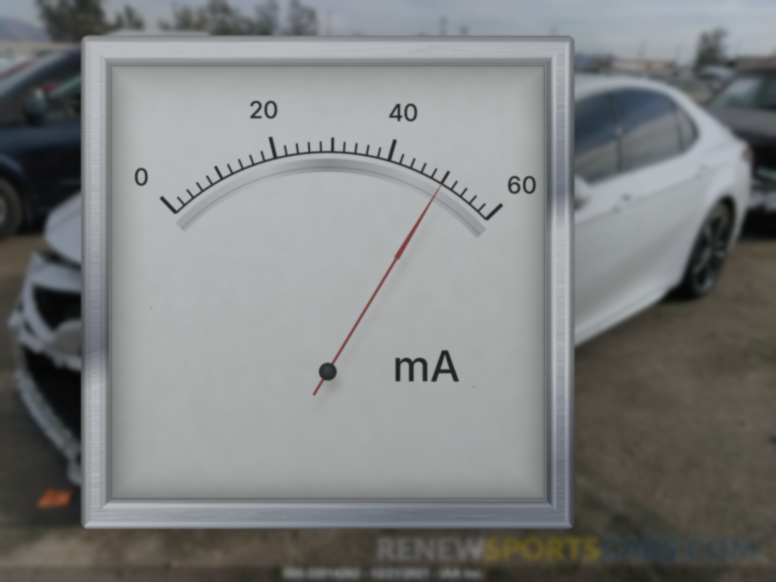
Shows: 50 mA
